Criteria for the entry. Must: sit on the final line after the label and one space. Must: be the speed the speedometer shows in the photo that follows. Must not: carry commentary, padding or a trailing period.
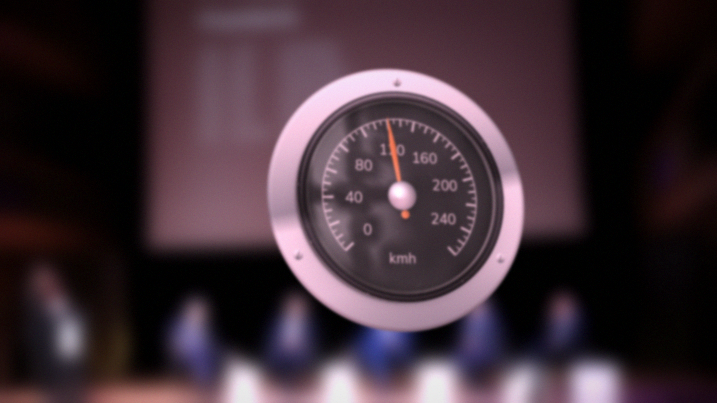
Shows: 120 km/h
